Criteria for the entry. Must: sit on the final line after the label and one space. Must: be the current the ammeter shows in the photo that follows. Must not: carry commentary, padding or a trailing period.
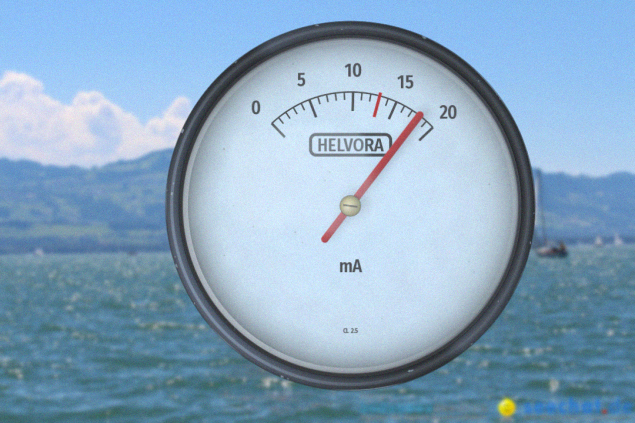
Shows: 18 mA
